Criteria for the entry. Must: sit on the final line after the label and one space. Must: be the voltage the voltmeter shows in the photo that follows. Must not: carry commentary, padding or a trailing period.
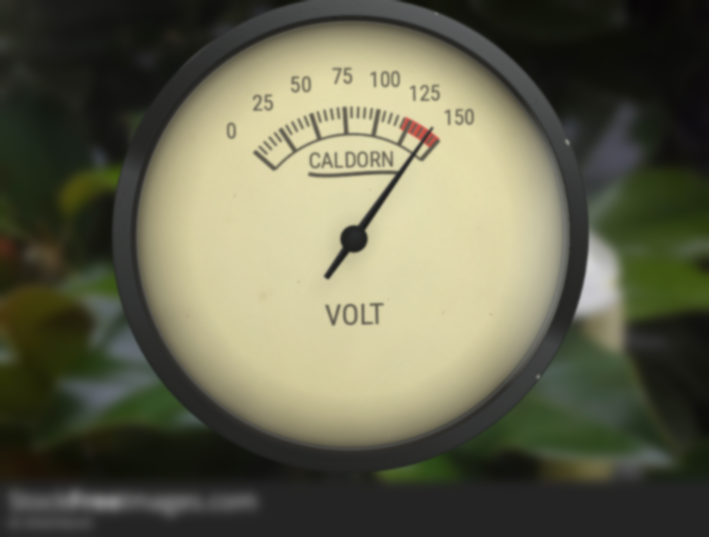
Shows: 140 V
